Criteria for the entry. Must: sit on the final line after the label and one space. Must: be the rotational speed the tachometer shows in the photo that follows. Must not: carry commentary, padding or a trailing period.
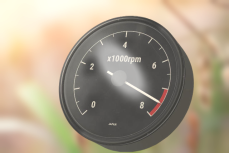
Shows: 7500 rpm
